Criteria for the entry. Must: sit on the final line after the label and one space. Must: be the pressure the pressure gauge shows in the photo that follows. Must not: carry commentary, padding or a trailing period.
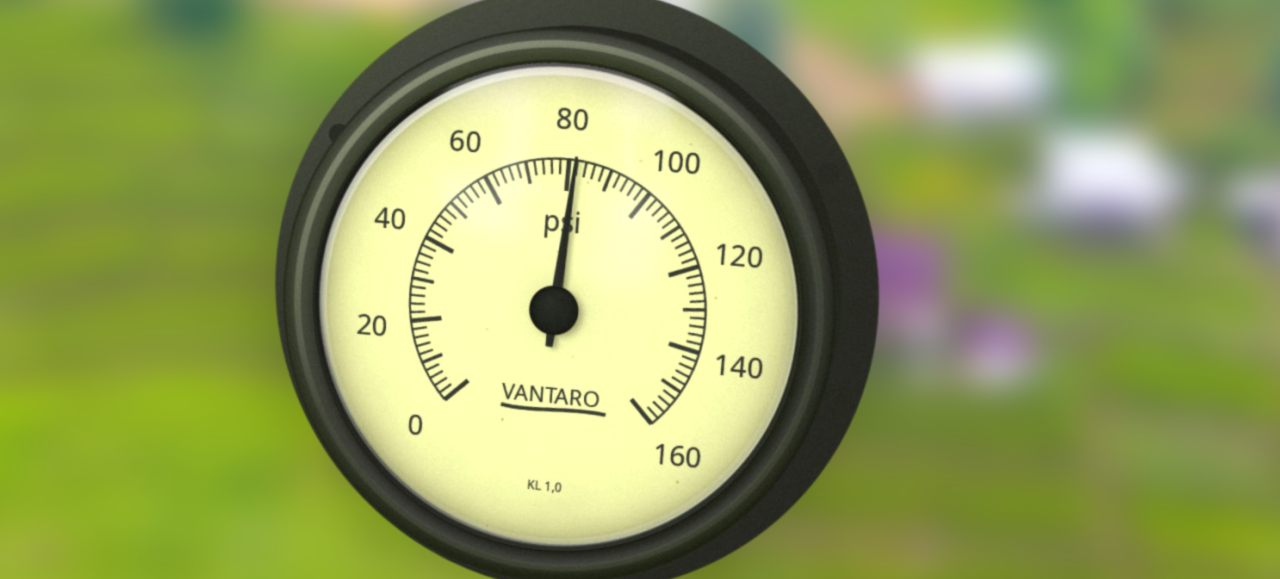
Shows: 82 psi
